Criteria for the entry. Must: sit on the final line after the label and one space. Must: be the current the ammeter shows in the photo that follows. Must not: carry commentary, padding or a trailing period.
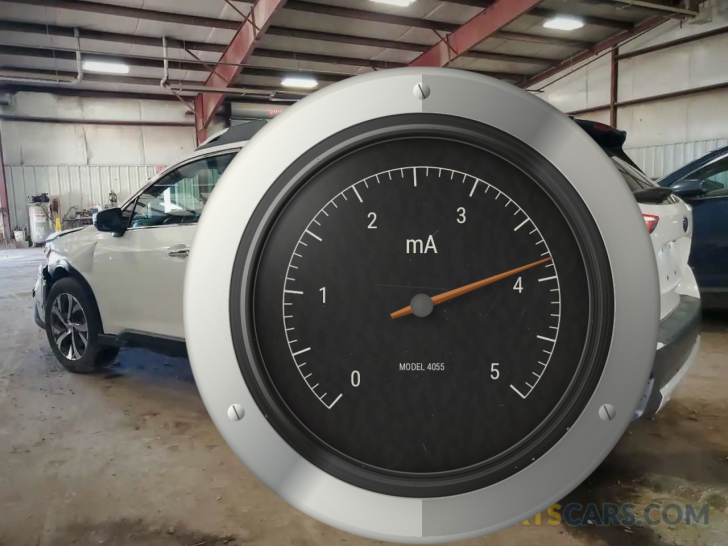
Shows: 3.85 mA
